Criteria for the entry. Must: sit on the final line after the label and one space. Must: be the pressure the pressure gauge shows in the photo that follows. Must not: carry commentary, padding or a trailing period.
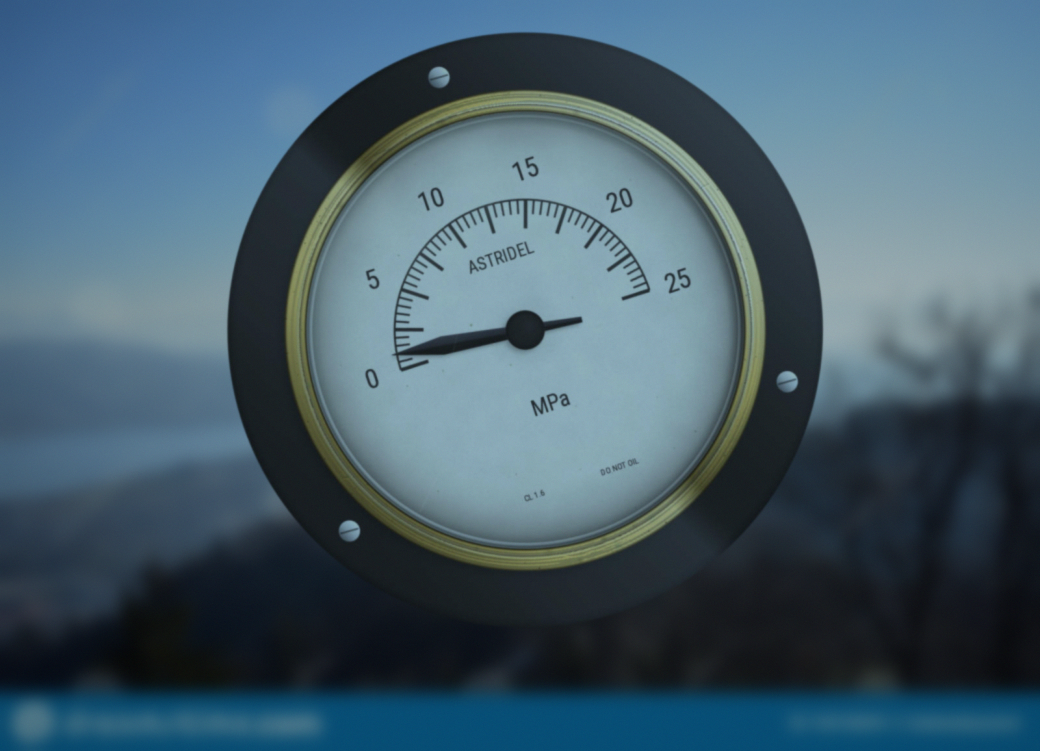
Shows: 1 MPa
